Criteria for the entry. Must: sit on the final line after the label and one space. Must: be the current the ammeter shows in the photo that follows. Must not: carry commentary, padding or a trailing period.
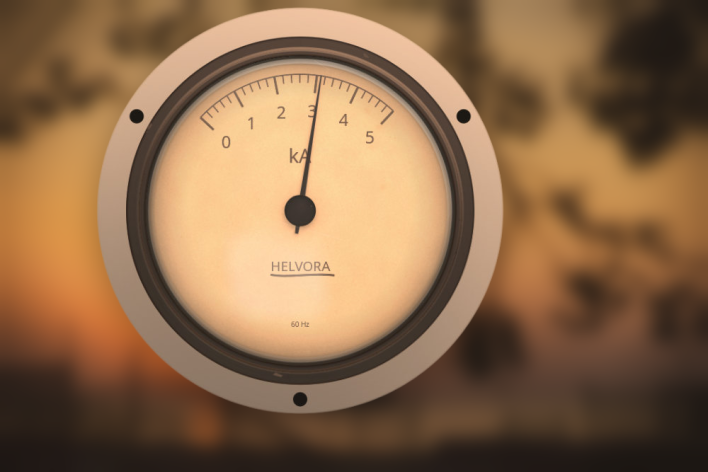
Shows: 3.1 kA
